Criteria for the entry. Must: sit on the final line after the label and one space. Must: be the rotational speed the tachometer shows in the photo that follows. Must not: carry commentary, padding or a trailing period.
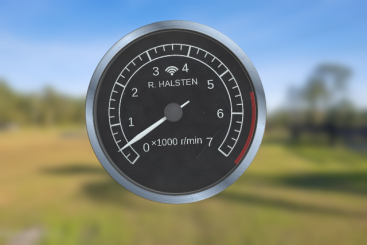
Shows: 400 rpm
